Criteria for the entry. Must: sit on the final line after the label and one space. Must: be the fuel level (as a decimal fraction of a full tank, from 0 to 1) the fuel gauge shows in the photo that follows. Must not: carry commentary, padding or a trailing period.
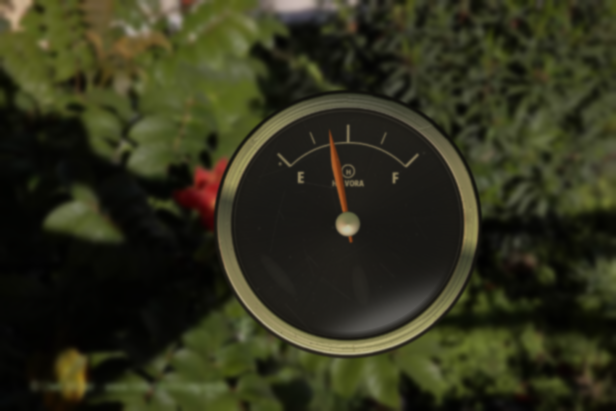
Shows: 0.375
